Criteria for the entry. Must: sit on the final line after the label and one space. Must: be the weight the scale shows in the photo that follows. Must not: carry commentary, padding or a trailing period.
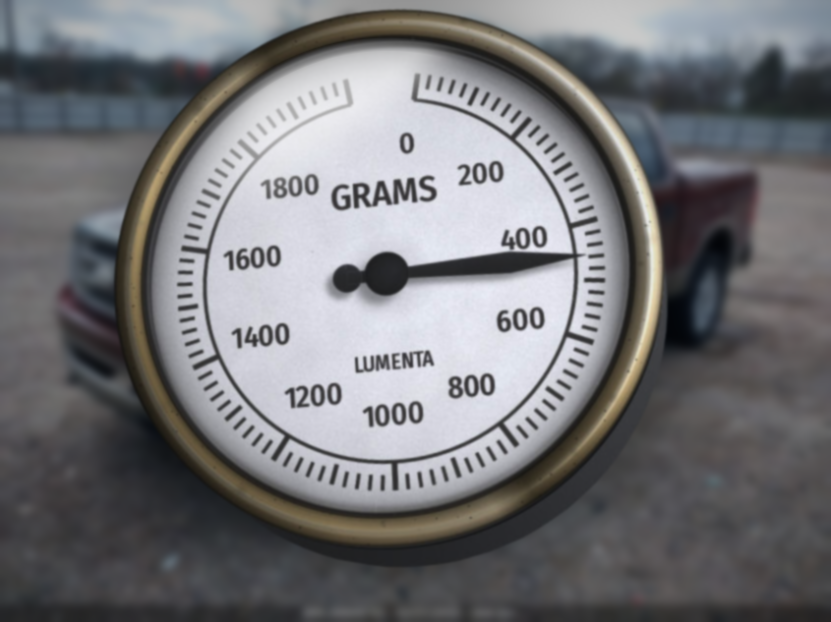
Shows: 460 g
